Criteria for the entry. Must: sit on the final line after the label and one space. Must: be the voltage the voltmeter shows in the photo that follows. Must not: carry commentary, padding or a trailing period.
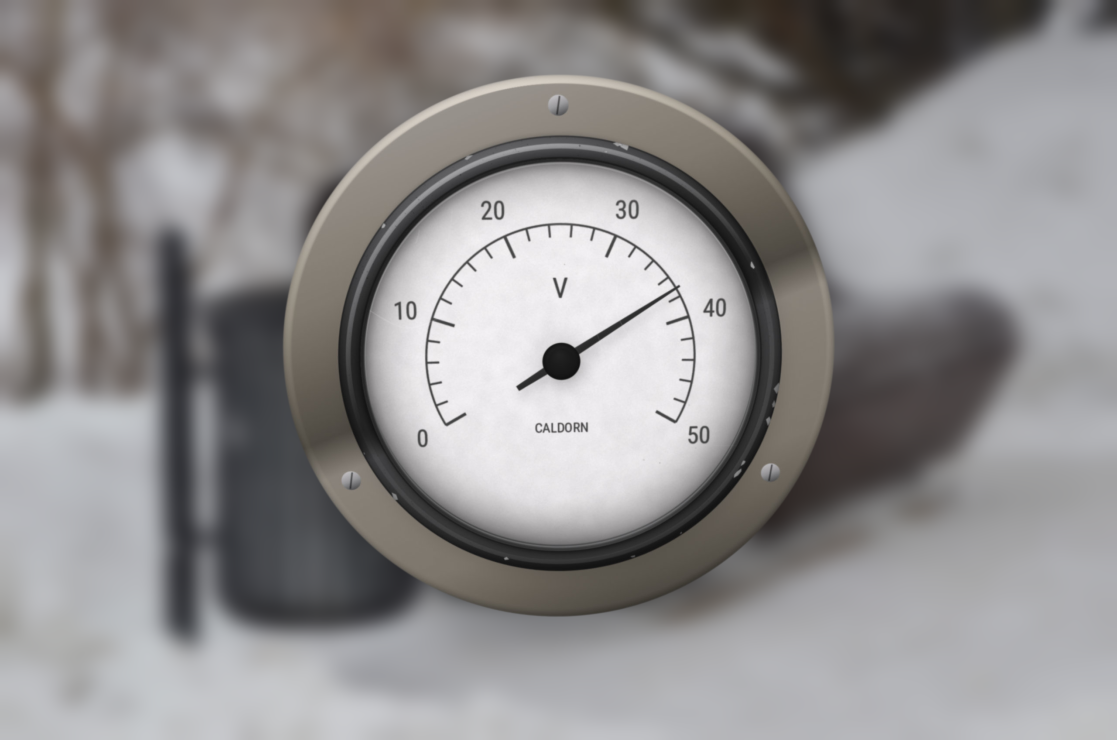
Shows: 37 V
